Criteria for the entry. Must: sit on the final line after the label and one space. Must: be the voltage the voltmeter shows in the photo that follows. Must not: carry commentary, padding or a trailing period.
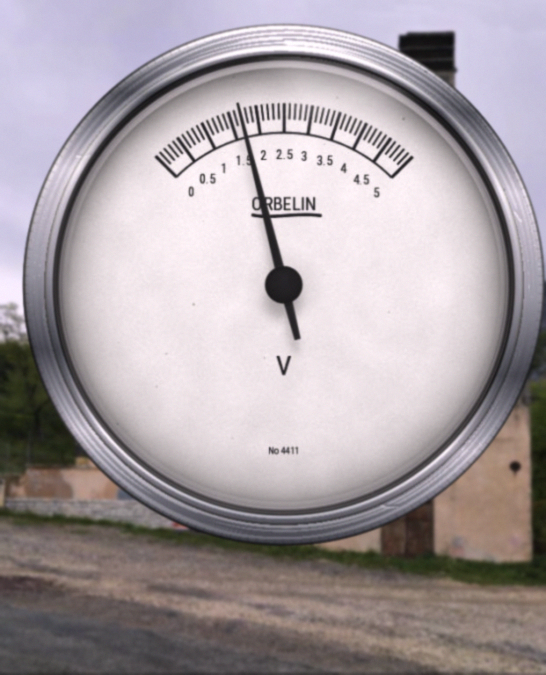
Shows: 1.7 V
